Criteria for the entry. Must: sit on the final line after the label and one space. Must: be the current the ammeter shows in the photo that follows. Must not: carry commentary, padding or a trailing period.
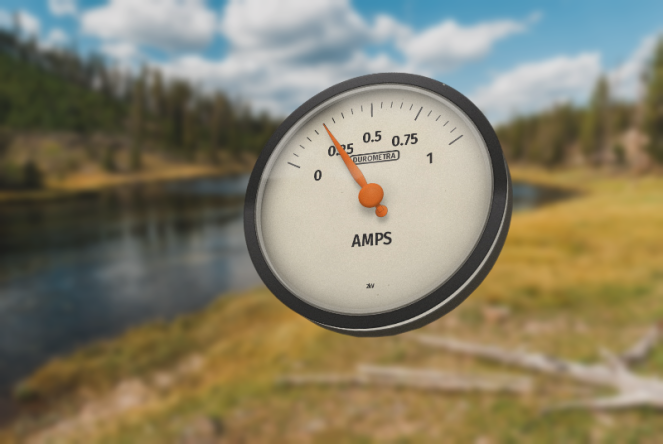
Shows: 0.25 A
